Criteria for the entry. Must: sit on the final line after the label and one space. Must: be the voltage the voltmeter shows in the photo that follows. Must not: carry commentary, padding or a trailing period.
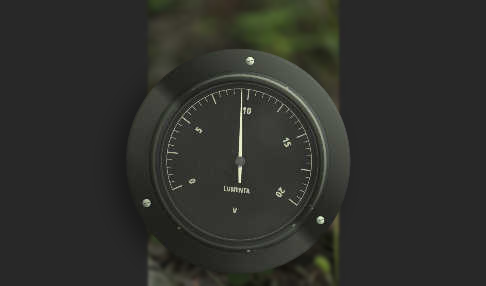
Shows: 9.5 V
